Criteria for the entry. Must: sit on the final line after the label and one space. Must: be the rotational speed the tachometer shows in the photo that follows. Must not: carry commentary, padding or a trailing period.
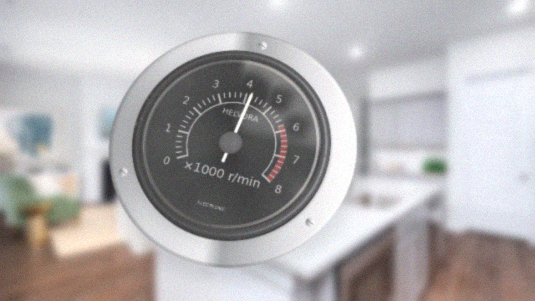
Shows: 4200 rpm
